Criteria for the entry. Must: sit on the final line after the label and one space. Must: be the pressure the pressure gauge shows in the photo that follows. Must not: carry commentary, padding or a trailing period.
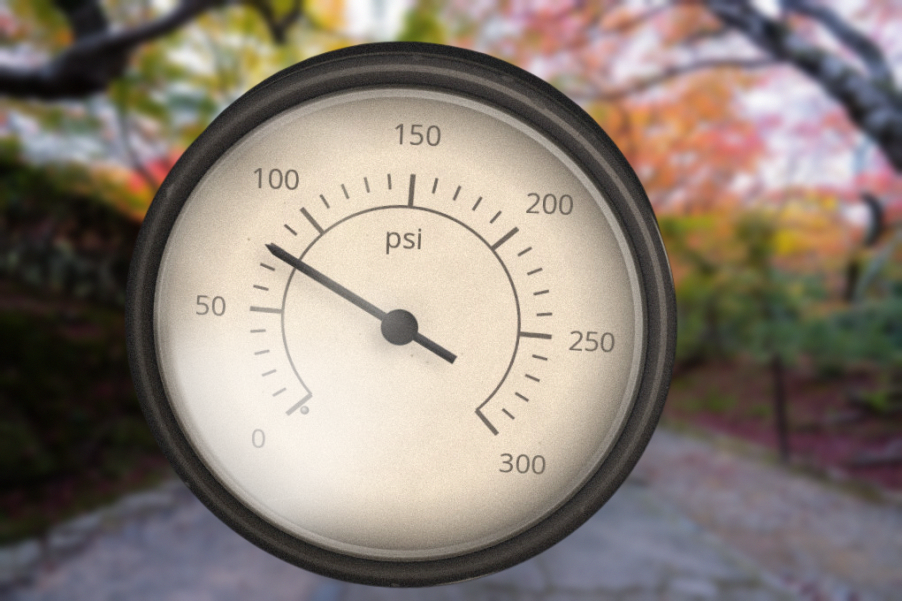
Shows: 80 psi
